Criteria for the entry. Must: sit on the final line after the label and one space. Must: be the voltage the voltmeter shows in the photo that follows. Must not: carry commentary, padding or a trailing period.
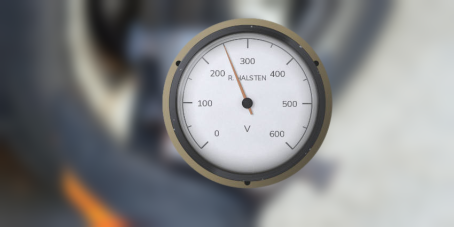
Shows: 250 V
